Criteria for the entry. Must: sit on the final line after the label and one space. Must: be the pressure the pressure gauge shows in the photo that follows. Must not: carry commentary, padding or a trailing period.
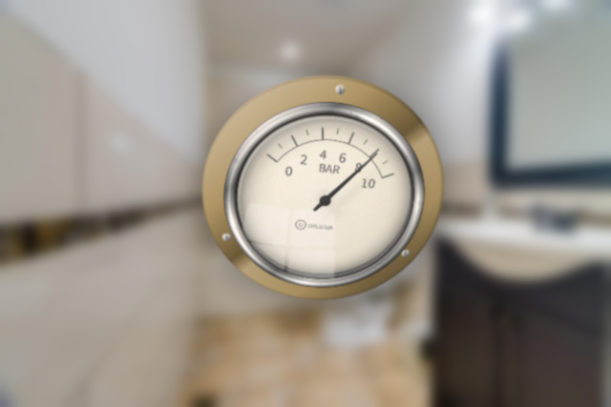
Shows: 8 bar
